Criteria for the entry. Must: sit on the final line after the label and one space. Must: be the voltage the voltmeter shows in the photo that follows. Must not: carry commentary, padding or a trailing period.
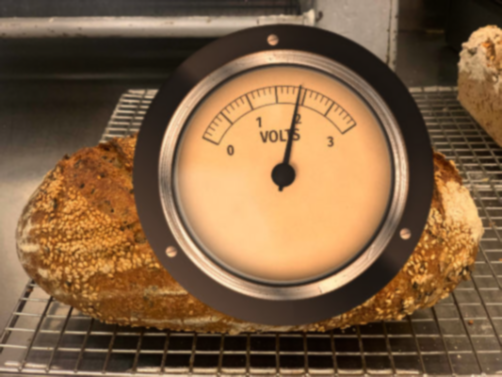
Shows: 1.9 V
